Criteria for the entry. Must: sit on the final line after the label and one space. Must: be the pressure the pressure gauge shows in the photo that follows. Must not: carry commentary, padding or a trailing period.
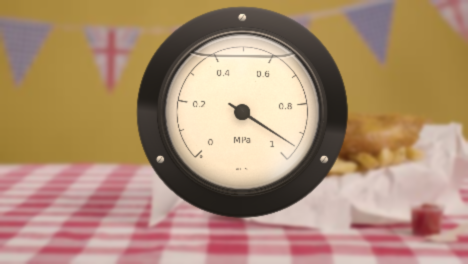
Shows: 0.95 MPa
